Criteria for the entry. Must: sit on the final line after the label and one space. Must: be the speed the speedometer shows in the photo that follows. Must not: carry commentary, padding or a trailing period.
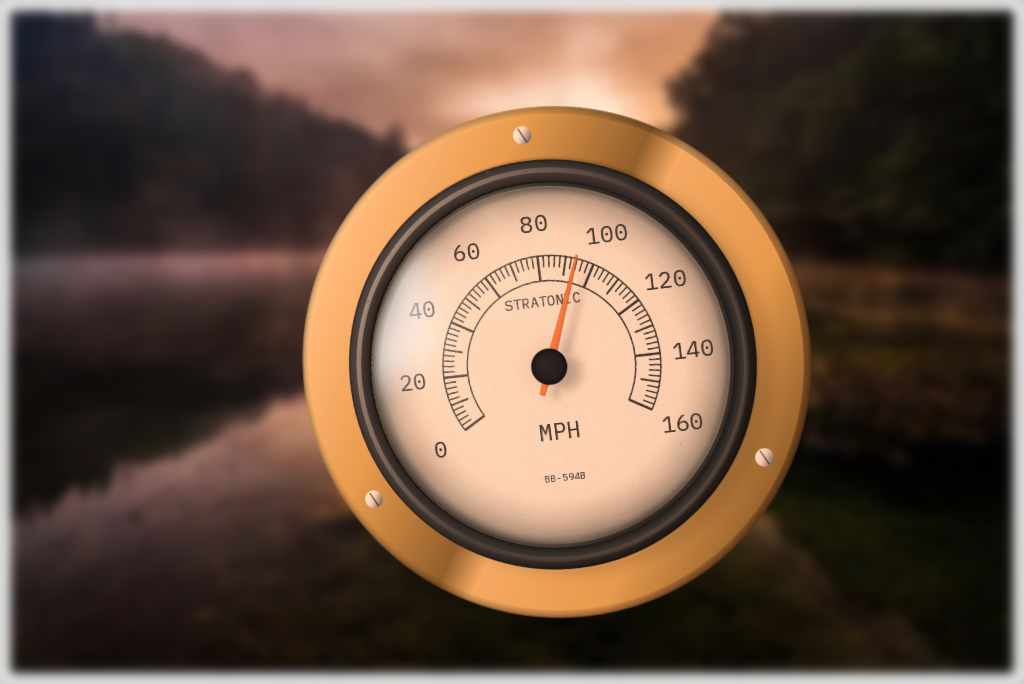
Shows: 94 mph
